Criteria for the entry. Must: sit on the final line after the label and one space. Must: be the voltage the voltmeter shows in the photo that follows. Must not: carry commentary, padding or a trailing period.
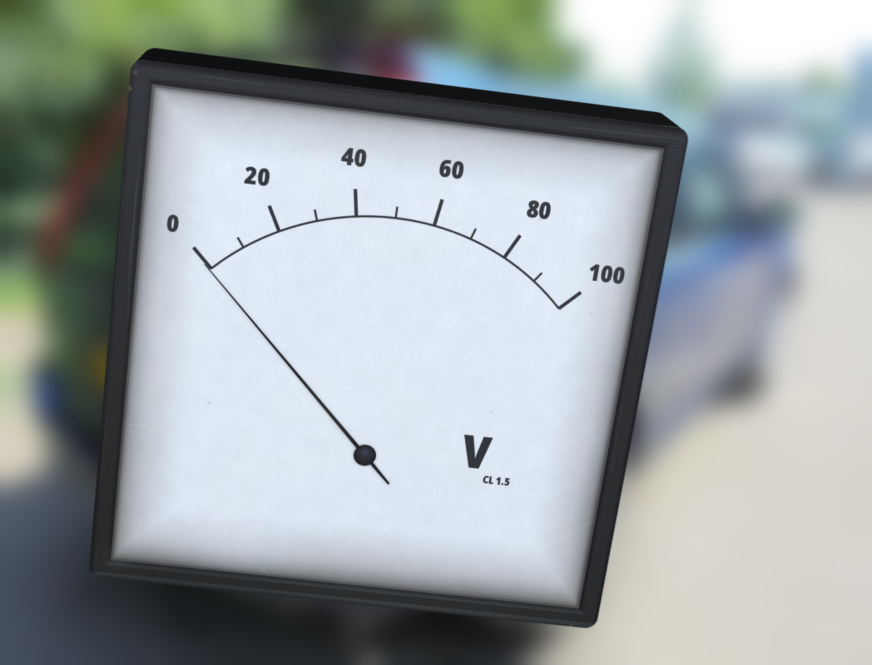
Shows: 0 V
